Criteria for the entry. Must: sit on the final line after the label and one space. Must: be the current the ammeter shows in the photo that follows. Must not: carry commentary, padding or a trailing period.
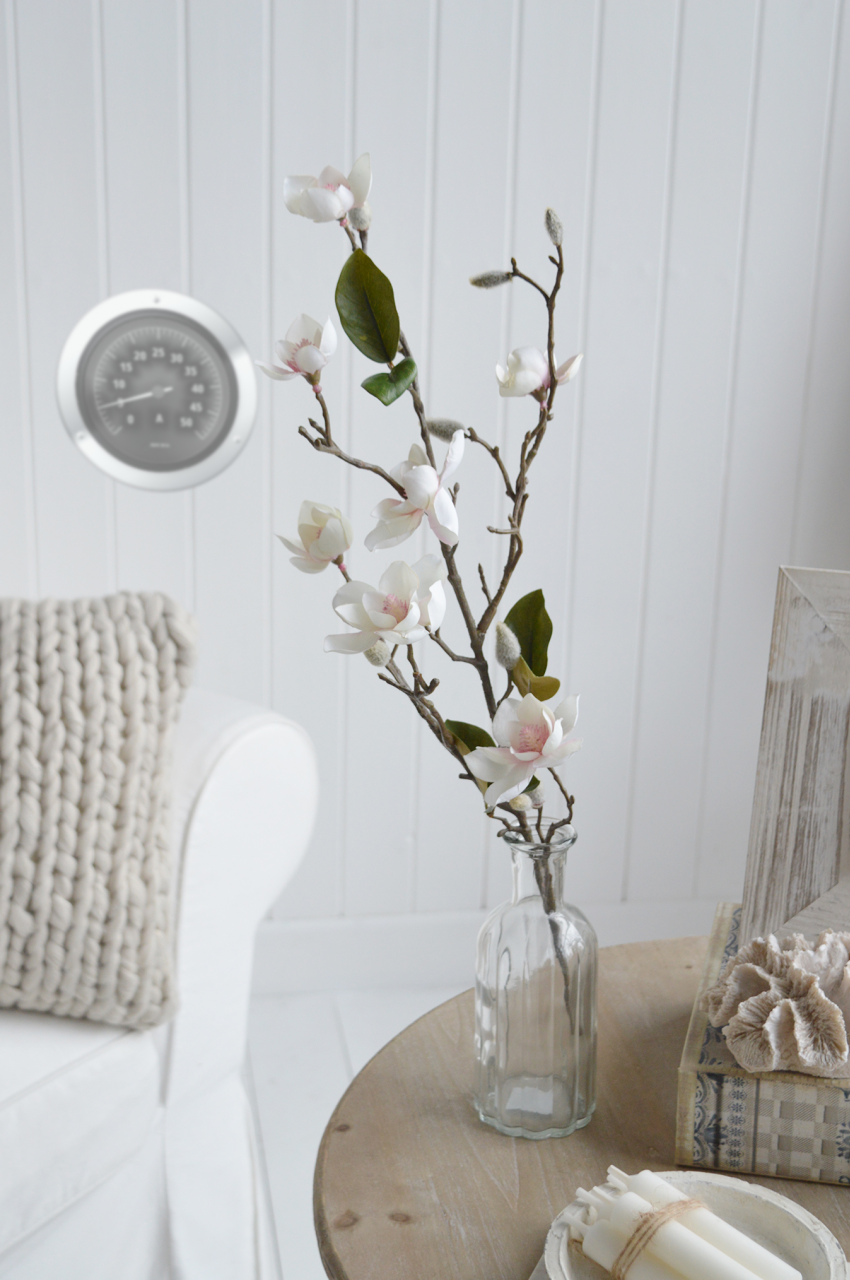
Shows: 5 A
